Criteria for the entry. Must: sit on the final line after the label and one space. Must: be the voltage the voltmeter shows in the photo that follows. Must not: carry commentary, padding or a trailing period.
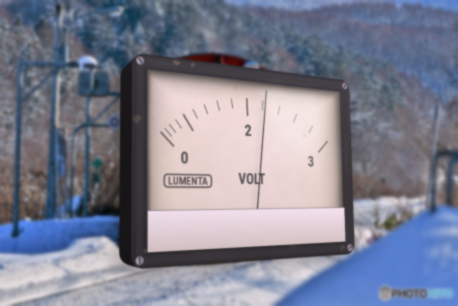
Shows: 2.2 V
